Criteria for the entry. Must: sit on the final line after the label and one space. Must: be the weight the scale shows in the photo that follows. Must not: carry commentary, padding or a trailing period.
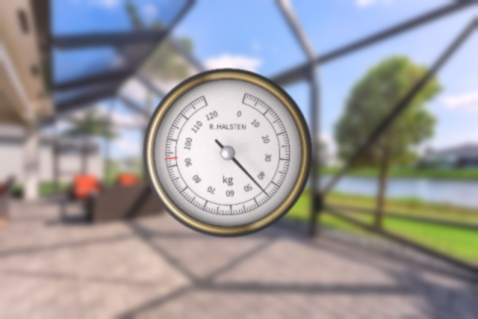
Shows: 45 kg
